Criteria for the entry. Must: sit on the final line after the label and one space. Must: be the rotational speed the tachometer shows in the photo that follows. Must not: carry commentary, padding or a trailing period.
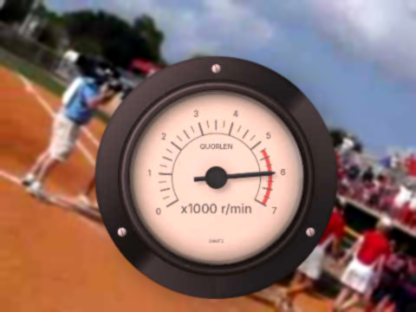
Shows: 6000 rpm
